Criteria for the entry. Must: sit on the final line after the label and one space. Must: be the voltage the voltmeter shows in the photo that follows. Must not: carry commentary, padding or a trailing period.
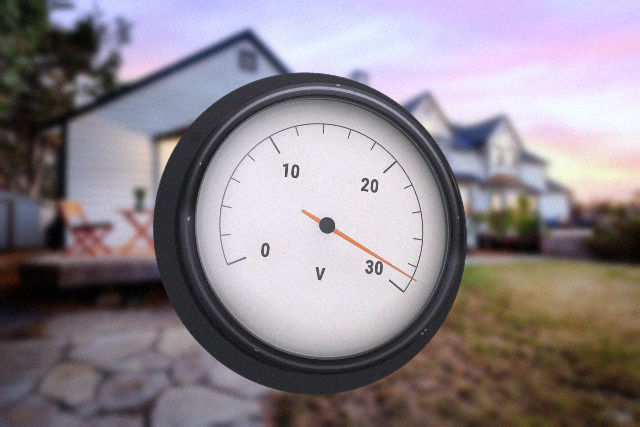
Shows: 29 V
